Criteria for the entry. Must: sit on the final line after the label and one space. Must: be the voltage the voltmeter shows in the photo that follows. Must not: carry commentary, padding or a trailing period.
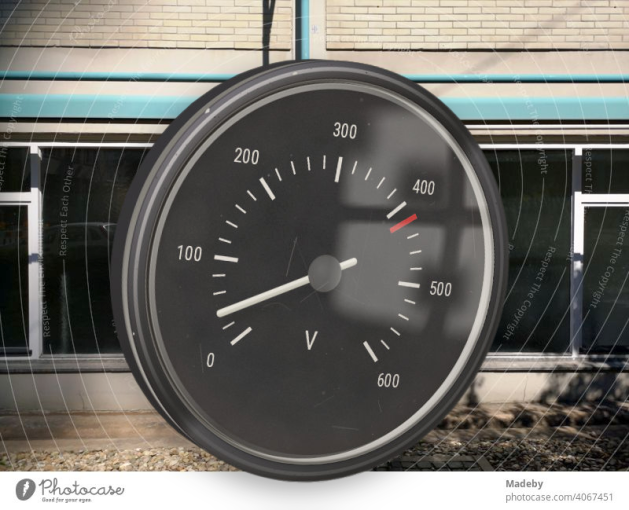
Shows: 40 V
